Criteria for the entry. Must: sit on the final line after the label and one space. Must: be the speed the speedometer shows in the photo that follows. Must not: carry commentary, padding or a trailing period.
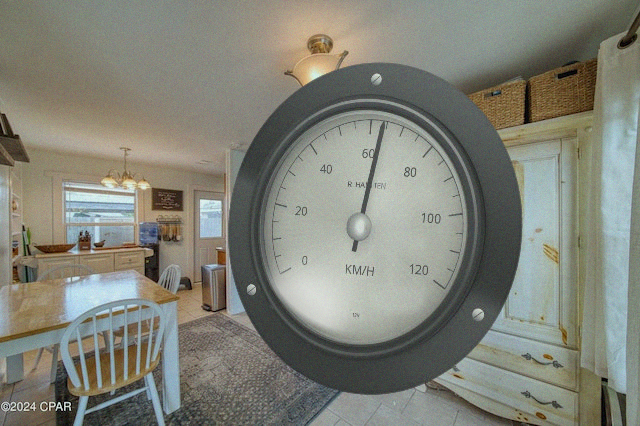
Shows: 65 km/h
